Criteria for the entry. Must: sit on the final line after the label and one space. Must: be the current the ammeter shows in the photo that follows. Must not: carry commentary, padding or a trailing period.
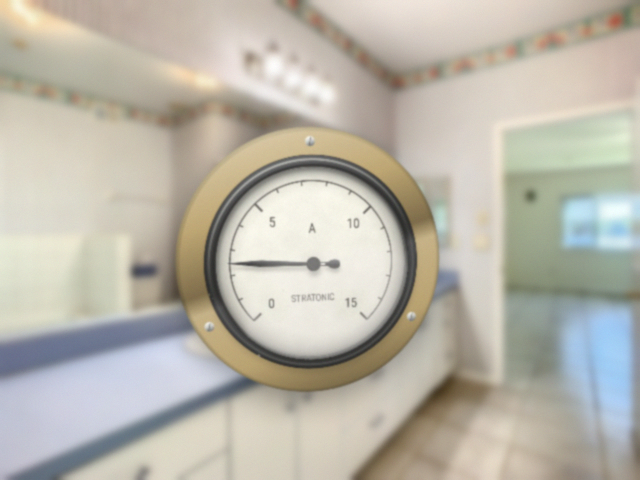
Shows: 2.5 A
